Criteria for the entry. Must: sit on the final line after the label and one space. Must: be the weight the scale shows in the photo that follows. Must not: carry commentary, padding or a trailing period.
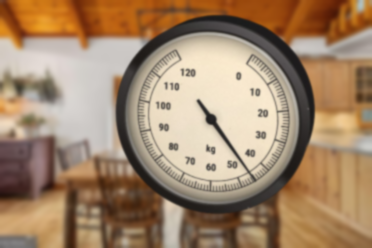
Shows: 45 kg
